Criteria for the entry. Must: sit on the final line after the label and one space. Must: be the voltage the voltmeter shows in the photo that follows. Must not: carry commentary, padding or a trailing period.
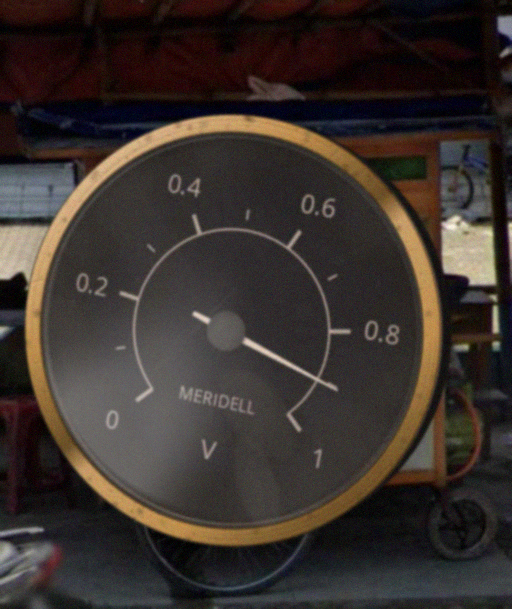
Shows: 0.9 V
